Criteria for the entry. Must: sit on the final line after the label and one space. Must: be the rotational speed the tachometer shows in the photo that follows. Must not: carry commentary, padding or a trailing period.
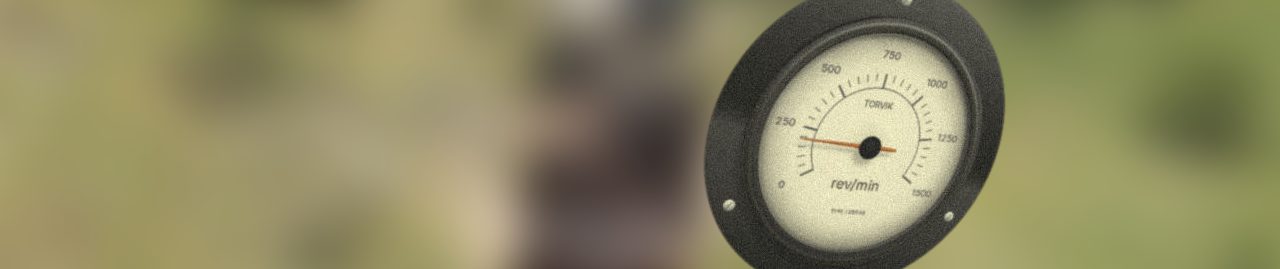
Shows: 200 rpm
